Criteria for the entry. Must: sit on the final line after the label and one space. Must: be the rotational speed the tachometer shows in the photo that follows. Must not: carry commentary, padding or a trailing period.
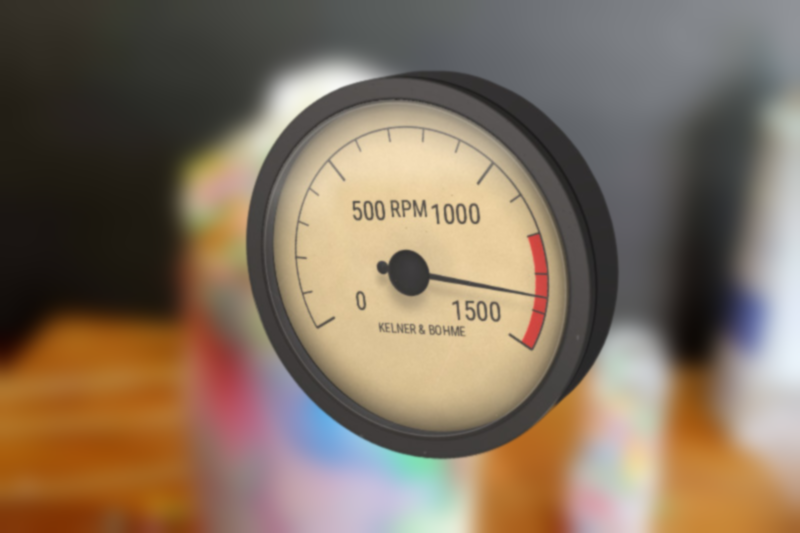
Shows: 1350 rpm
